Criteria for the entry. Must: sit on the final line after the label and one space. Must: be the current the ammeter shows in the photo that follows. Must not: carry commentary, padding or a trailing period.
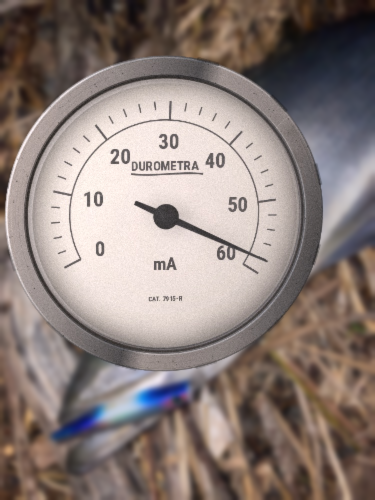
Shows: 58 mA
